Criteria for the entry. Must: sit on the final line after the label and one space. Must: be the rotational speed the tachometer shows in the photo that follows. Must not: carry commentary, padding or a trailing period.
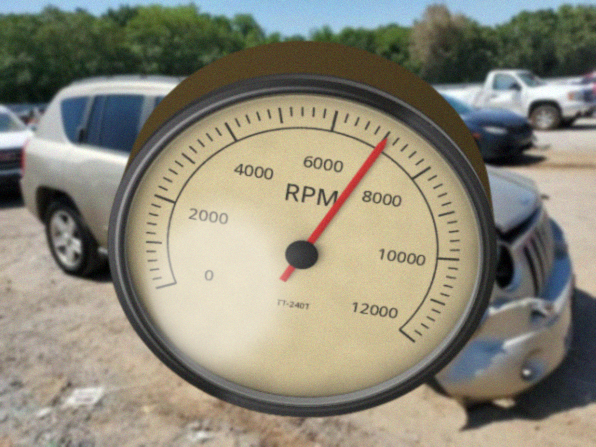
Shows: 7000 rpm
